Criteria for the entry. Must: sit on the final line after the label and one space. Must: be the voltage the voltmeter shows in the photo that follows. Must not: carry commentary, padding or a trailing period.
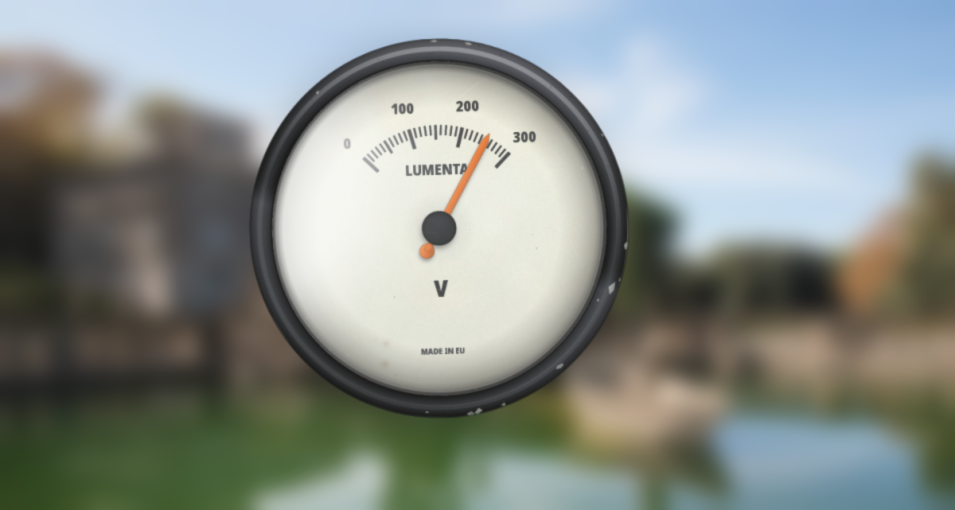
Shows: 250 V
